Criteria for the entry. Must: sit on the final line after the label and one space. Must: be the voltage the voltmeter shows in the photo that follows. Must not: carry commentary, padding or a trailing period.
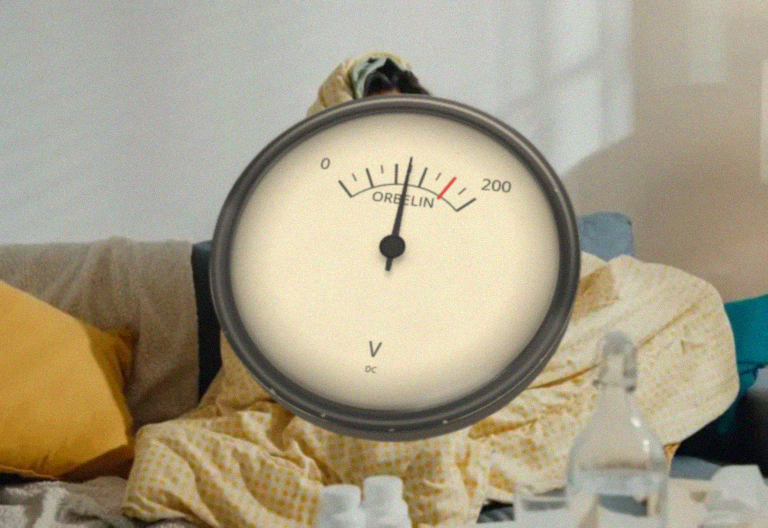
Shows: 100 V
